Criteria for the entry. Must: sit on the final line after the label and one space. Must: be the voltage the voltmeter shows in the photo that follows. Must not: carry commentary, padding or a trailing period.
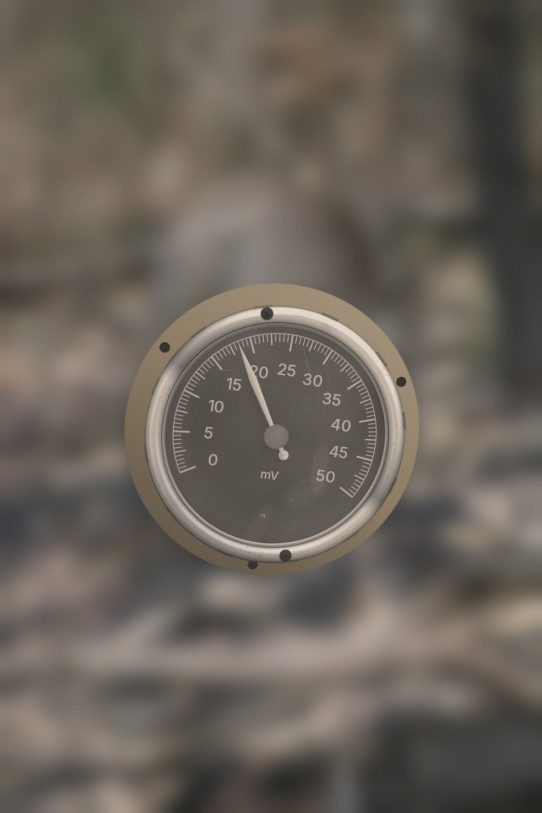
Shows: 18.5 mV
